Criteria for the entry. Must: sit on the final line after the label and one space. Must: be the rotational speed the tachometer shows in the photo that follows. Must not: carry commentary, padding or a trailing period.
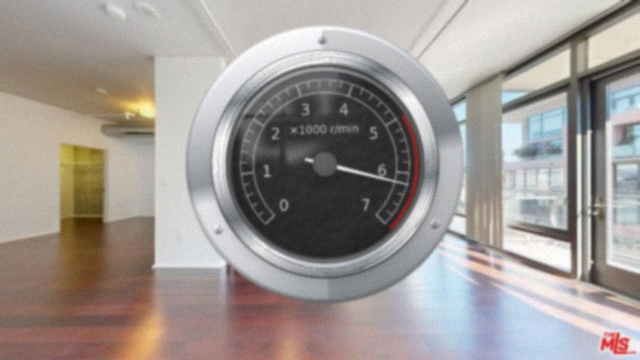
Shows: 6200 rpm
